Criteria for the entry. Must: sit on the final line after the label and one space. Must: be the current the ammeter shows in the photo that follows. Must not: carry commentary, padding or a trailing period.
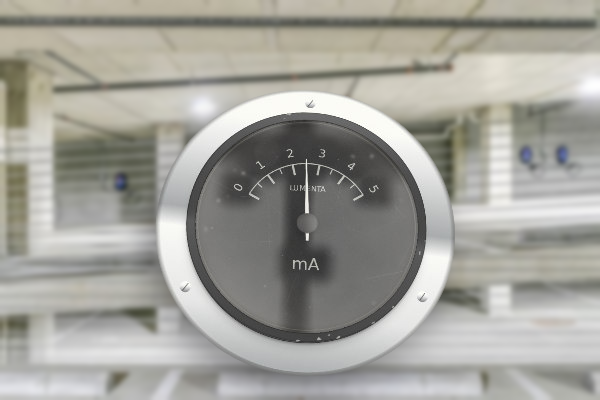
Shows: 2.5 mA
